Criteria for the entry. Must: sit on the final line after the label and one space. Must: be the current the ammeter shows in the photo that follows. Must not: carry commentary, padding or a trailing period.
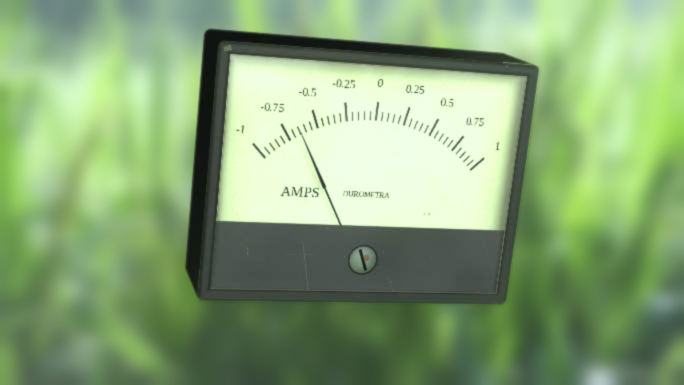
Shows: -0.65 A
